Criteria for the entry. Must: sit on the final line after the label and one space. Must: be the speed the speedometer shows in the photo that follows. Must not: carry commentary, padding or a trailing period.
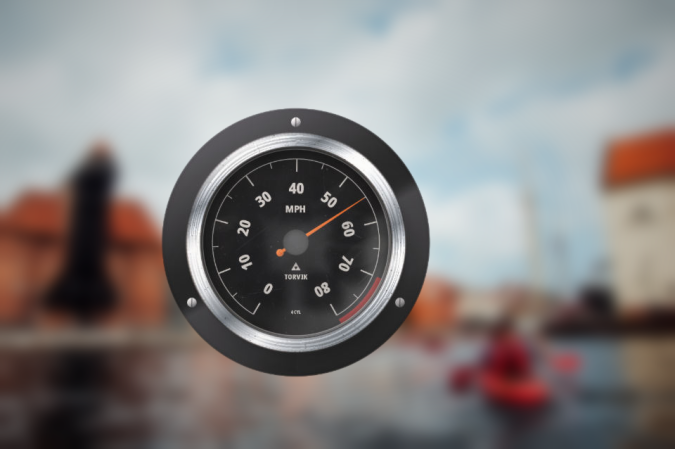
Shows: 55 mph
